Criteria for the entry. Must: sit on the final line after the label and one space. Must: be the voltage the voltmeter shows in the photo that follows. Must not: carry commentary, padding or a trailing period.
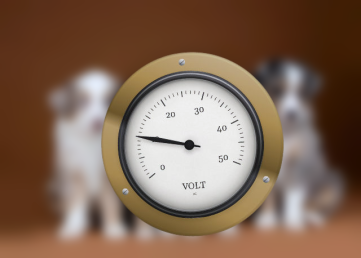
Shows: 10 V
